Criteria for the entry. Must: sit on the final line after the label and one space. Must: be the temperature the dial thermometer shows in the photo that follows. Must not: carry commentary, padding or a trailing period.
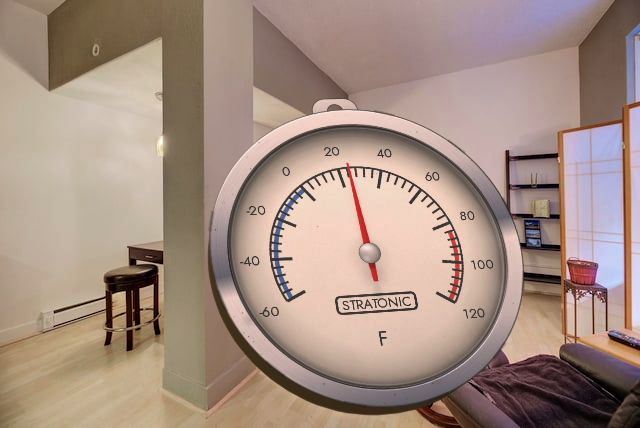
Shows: 24 °F
